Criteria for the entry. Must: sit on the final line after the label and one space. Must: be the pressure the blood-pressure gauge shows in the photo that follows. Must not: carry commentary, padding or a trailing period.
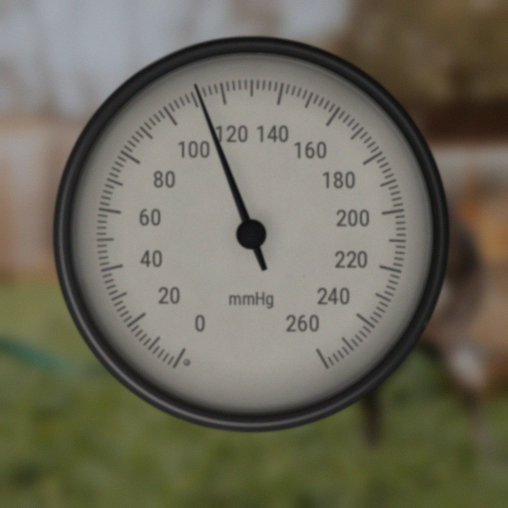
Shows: 112 mmHg
